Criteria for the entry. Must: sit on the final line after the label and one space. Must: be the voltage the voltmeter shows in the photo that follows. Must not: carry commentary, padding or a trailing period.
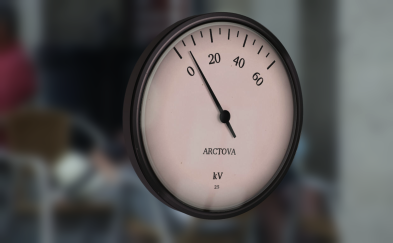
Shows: 5 kV
